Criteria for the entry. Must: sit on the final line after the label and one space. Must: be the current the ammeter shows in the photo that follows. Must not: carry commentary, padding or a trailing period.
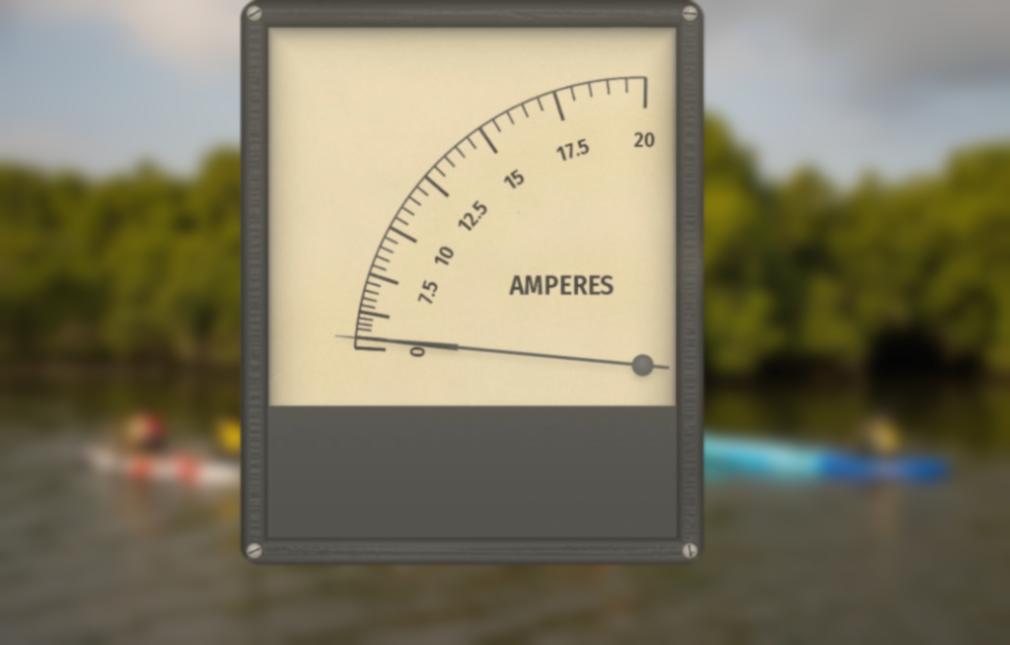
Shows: 2.5 A
